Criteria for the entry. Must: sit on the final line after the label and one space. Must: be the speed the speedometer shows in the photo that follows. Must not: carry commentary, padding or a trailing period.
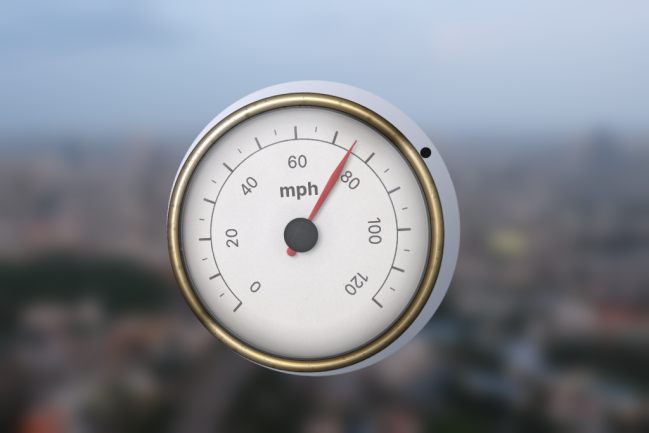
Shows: 75 mph
